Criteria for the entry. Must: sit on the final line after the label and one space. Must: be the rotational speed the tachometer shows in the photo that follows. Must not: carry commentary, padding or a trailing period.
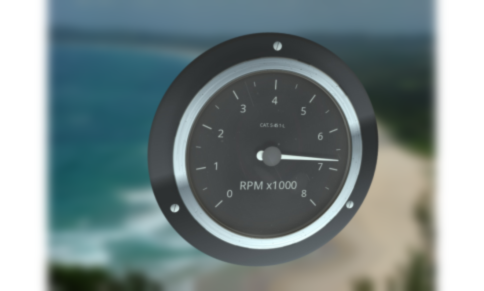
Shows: 6750 rpm
